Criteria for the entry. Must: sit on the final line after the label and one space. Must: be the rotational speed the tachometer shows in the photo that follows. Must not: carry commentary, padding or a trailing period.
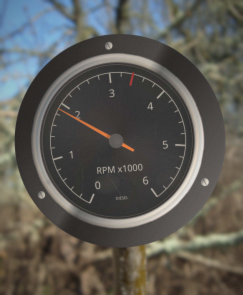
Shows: 1900 rpm
